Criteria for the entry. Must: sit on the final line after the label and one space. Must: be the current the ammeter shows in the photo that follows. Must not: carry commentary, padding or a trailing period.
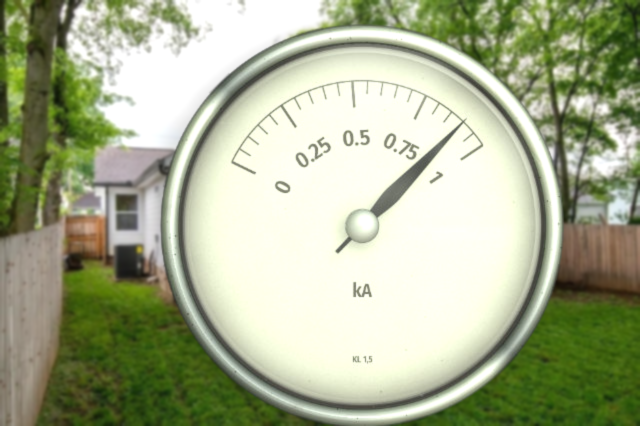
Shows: 0.9 kA
